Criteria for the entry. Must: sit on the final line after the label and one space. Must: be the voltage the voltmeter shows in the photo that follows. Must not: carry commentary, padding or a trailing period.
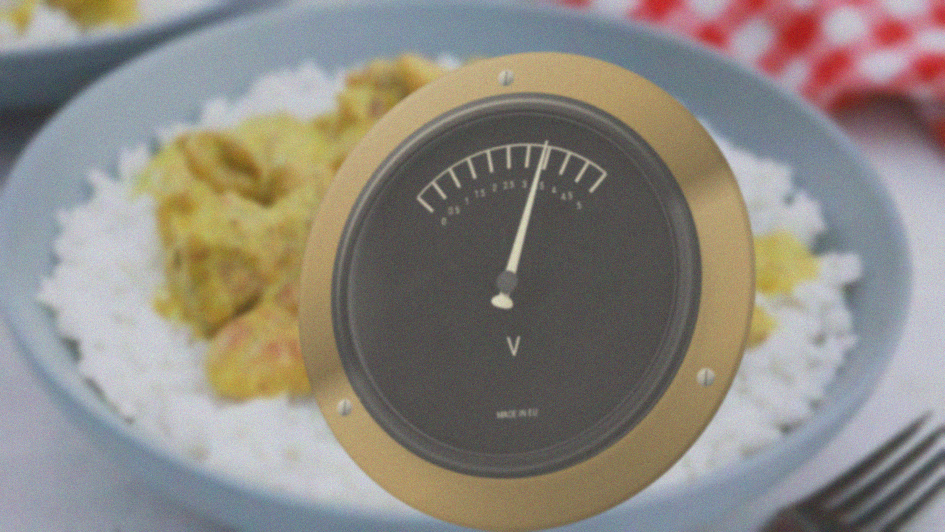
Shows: 3.5 V
